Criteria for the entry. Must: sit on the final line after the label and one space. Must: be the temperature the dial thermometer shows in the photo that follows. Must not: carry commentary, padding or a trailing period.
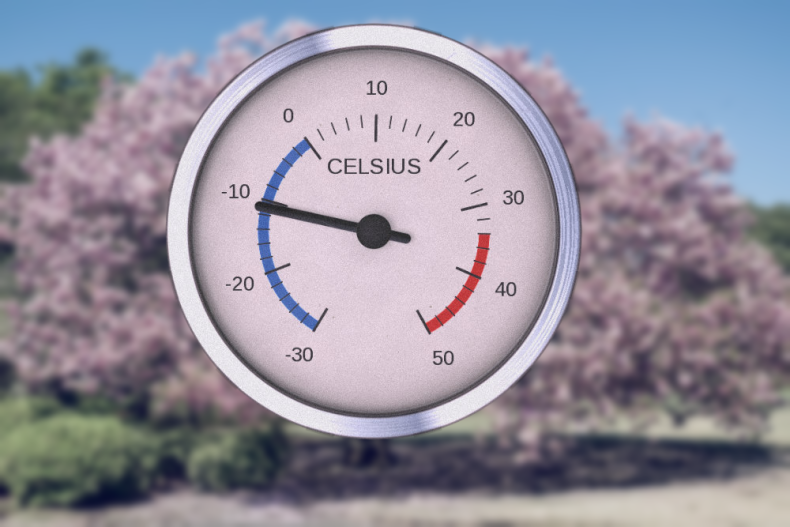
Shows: -11 °C
